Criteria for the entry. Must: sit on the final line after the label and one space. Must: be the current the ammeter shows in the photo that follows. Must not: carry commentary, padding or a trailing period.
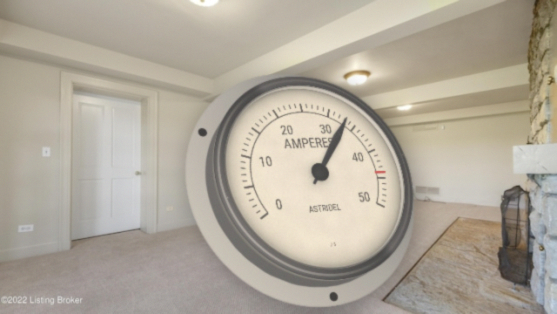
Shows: 33 A
